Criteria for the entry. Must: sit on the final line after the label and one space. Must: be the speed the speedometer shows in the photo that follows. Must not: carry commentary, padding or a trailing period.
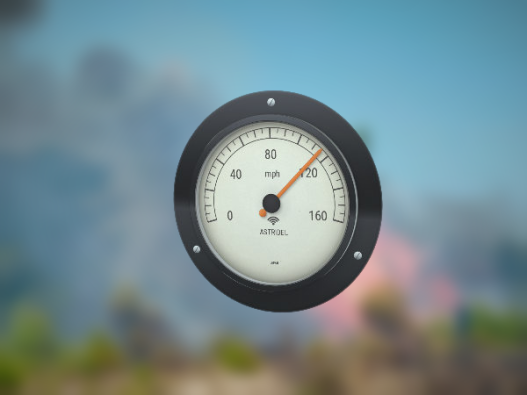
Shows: 115 mph
